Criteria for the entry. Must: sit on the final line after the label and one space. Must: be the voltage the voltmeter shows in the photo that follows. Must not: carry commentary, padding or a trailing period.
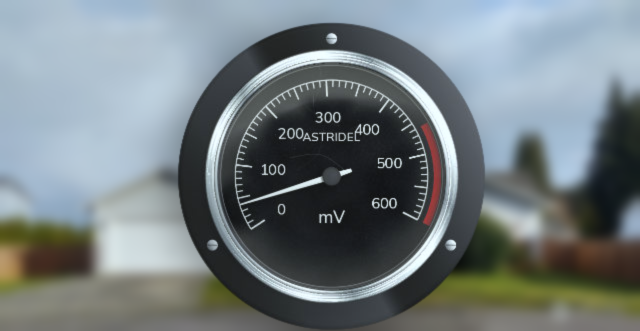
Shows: 40 mV
